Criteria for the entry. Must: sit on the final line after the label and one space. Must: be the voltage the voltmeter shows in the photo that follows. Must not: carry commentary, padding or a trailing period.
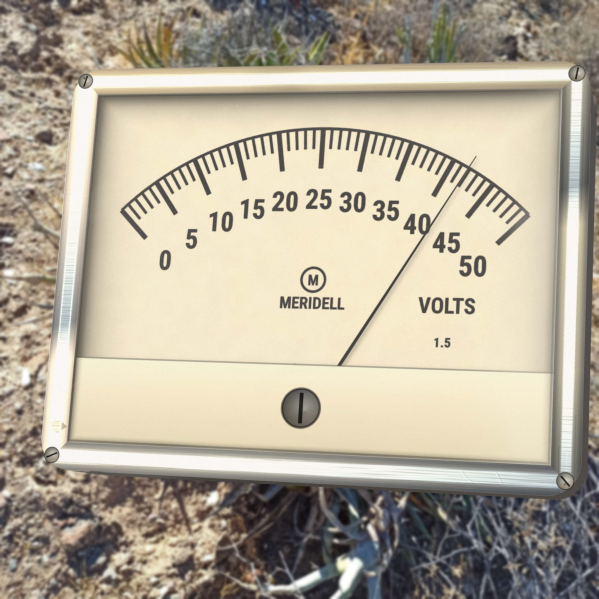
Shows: 42 V
